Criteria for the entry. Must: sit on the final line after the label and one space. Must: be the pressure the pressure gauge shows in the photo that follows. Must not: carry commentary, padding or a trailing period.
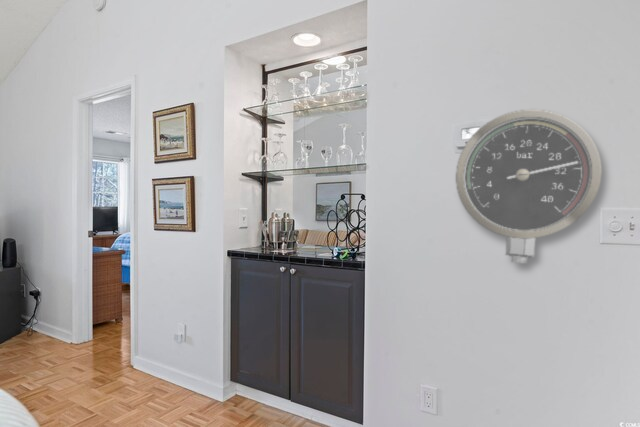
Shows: 31 bar
